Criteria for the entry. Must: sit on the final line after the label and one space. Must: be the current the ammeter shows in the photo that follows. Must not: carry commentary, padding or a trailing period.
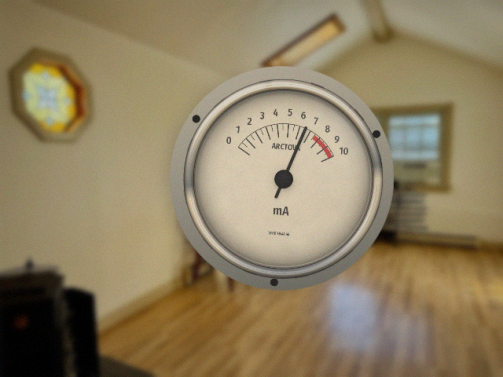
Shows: 6.5 mA
